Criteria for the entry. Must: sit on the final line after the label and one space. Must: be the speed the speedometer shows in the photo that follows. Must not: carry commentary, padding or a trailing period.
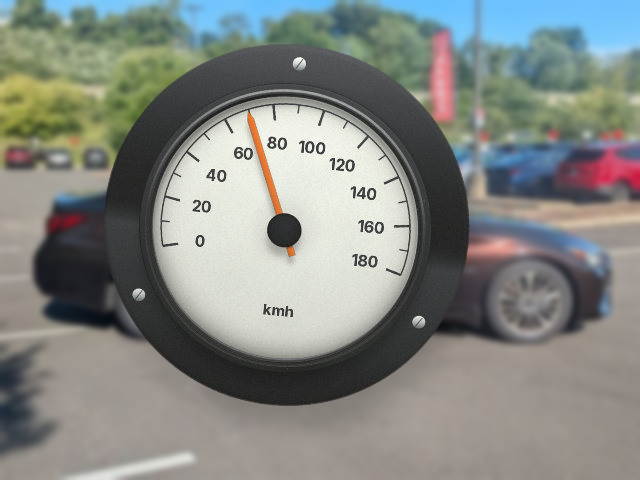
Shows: 70 km/h
